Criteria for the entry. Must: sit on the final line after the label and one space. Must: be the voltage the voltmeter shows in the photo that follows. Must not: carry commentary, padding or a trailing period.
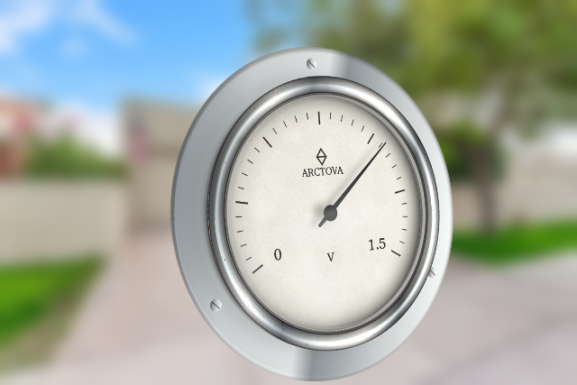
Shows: 1.05 V
